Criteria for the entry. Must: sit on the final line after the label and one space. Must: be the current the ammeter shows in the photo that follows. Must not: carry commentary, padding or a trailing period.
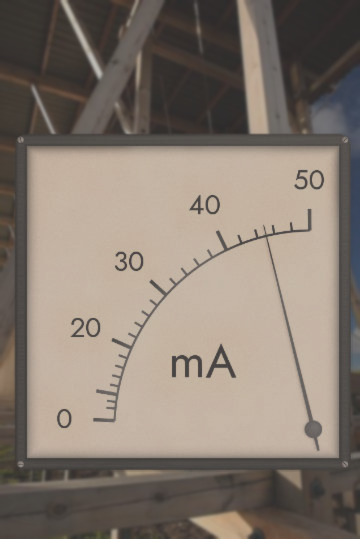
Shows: 45 mA
